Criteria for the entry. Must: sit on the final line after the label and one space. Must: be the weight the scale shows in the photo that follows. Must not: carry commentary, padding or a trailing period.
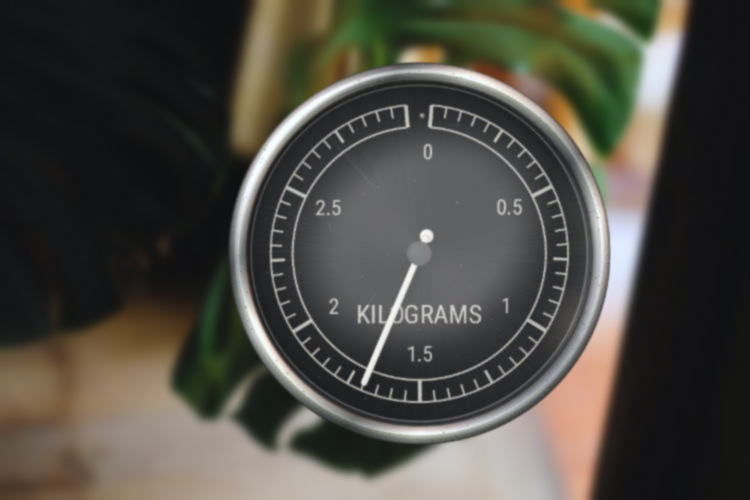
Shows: 1.7 kg
